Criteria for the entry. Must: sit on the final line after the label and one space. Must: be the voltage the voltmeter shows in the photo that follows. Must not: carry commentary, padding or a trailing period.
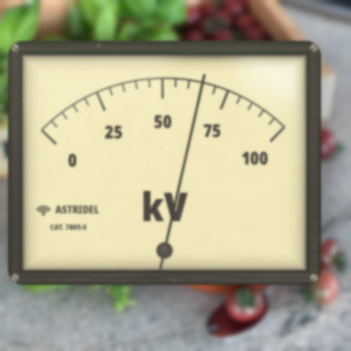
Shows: 65 kV
